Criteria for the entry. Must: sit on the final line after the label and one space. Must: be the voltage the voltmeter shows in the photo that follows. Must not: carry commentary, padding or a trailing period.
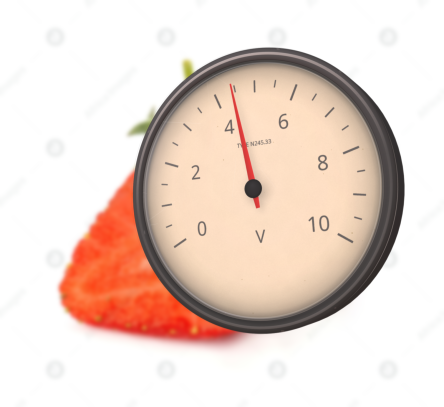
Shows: 4.5 V
